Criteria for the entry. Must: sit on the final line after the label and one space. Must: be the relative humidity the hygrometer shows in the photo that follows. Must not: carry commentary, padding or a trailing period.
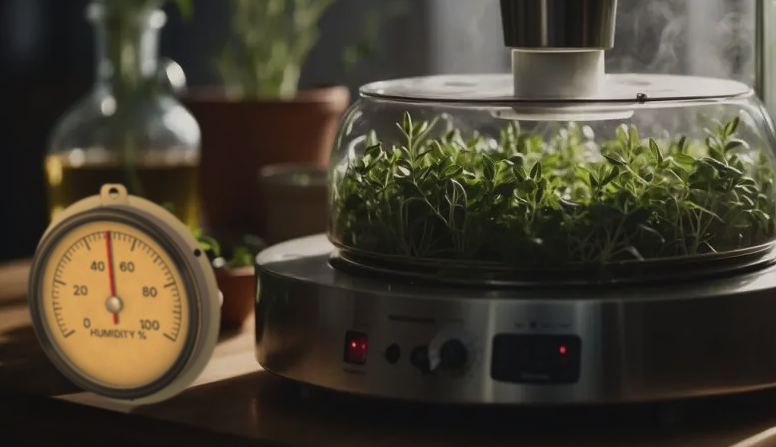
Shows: 50 %
